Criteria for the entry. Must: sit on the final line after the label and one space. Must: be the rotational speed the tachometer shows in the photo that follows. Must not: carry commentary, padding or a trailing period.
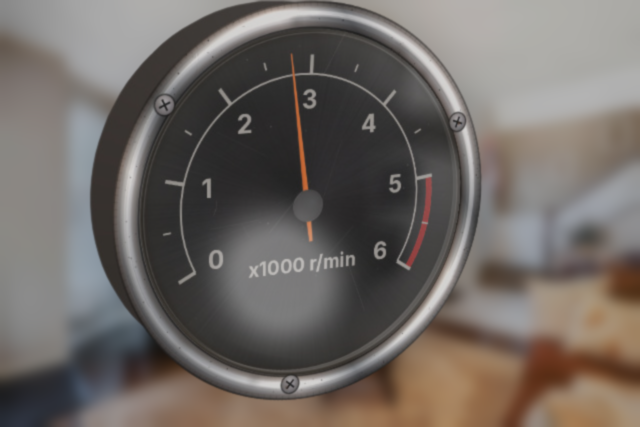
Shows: 2750 rpm
